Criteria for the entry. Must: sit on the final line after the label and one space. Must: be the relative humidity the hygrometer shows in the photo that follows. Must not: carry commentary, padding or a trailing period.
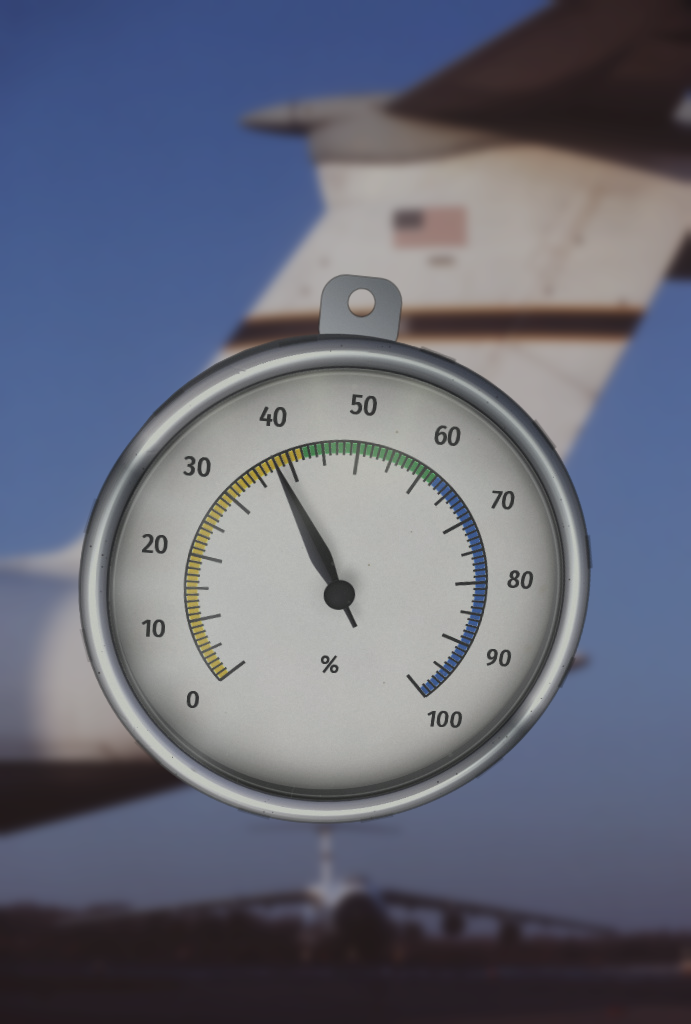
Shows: 38 %
